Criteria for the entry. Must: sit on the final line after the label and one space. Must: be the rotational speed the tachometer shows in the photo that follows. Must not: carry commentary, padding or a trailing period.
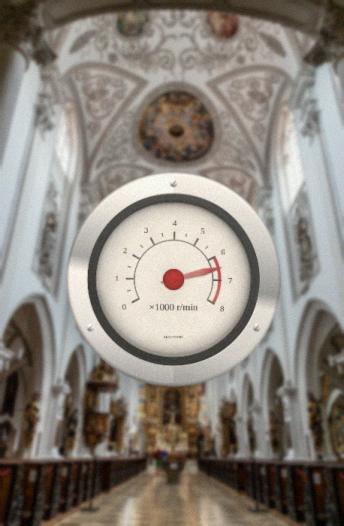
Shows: 6500 rpm
